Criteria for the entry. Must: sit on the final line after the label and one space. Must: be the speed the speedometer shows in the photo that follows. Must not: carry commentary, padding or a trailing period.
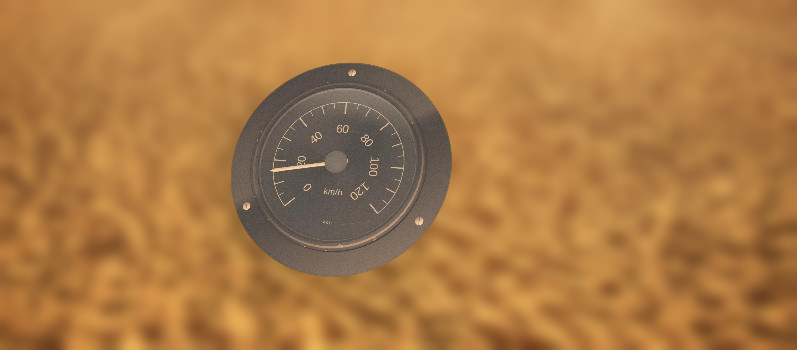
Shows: 15 km/h
